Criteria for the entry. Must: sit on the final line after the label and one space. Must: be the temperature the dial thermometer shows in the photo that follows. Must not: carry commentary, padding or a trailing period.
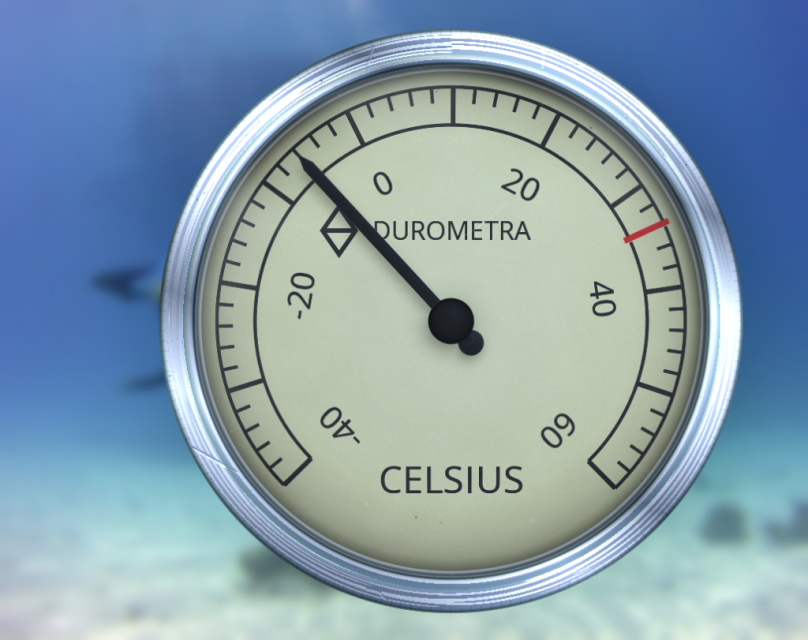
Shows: -6 °C
